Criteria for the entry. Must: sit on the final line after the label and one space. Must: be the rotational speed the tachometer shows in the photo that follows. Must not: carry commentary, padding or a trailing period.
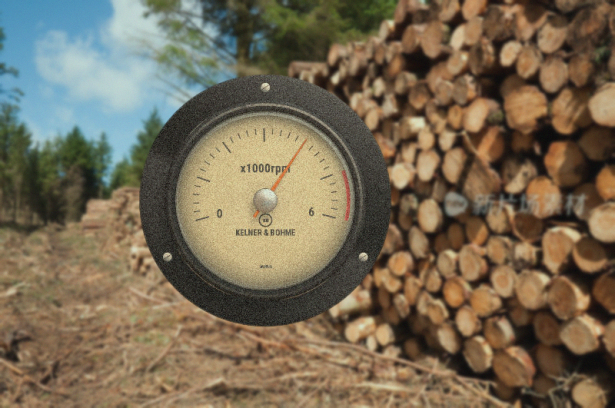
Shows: 4000 rpm
